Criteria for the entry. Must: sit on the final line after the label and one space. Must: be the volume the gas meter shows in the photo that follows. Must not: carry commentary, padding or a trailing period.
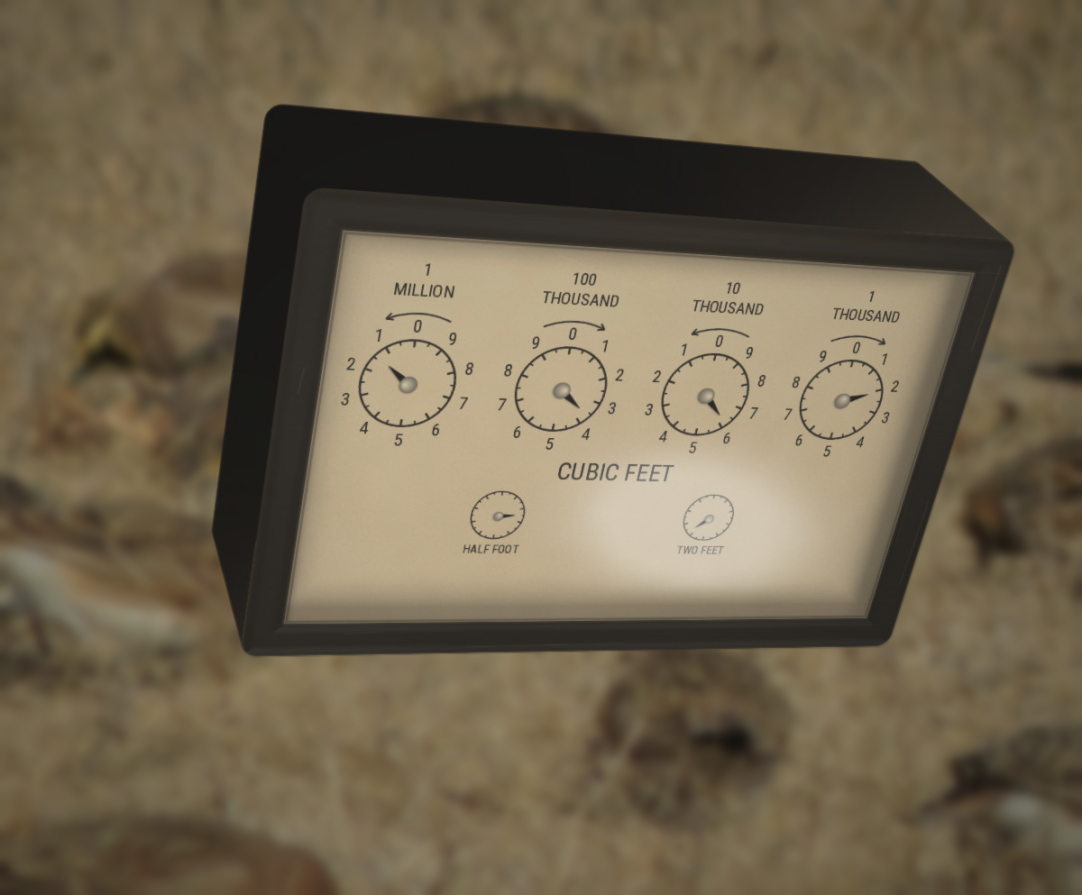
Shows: 136200 ft³
